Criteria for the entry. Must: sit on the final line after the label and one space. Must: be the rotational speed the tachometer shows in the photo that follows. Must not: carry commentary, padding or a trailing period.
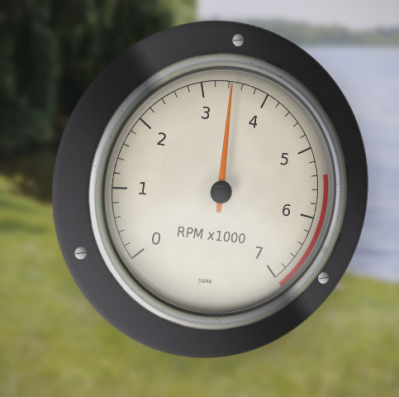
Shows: 3400 rpm
